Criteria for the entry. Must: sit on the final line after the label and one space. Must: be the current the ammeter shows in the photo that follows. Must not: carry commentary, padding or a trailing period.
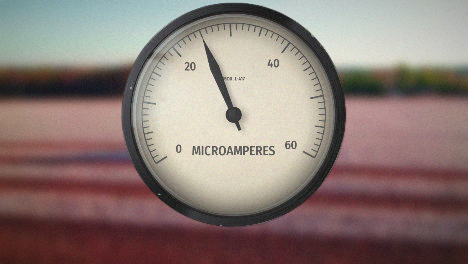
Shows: 25 µA
